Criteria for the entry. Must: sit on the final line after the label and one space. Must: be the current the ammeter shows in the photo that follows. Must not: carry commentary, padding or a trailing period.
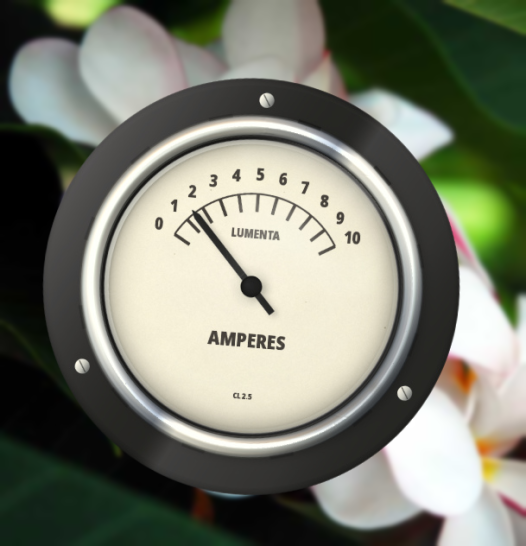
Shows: 1.5 A
